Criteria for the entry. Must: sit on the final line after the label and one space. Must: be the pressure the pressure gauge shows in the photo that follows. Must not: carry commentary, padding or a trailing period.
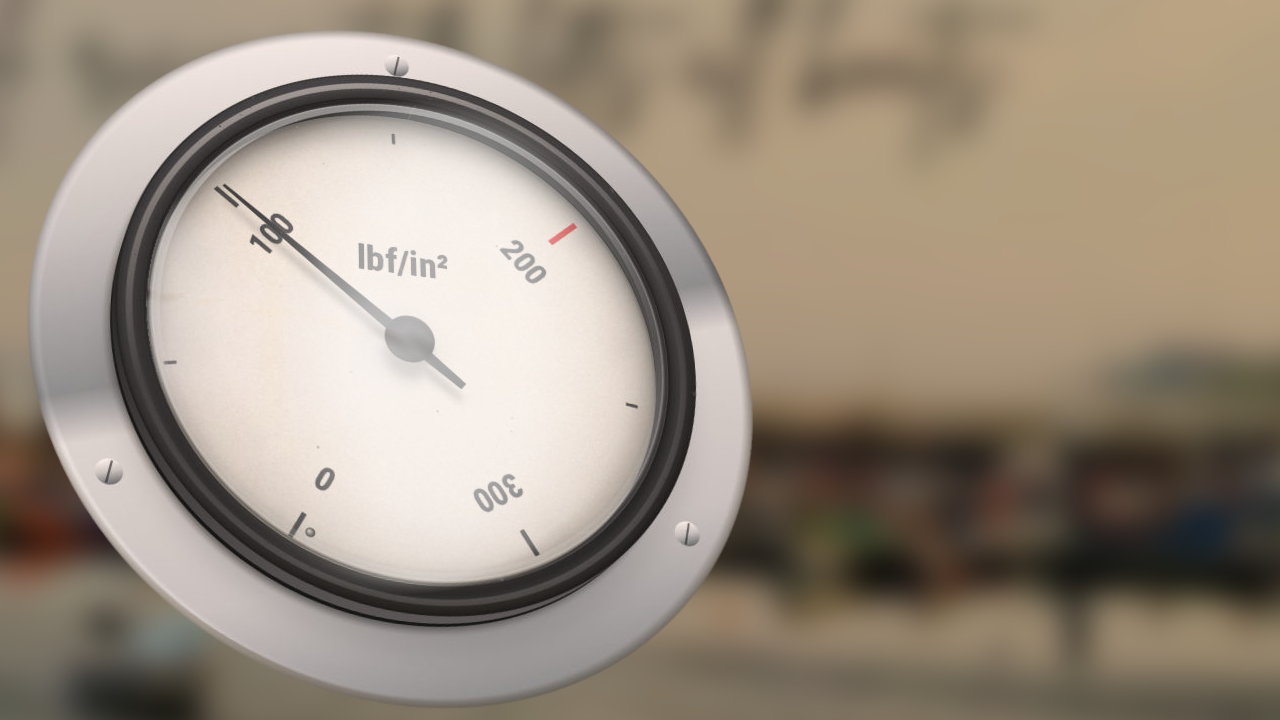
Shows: 100 psi
